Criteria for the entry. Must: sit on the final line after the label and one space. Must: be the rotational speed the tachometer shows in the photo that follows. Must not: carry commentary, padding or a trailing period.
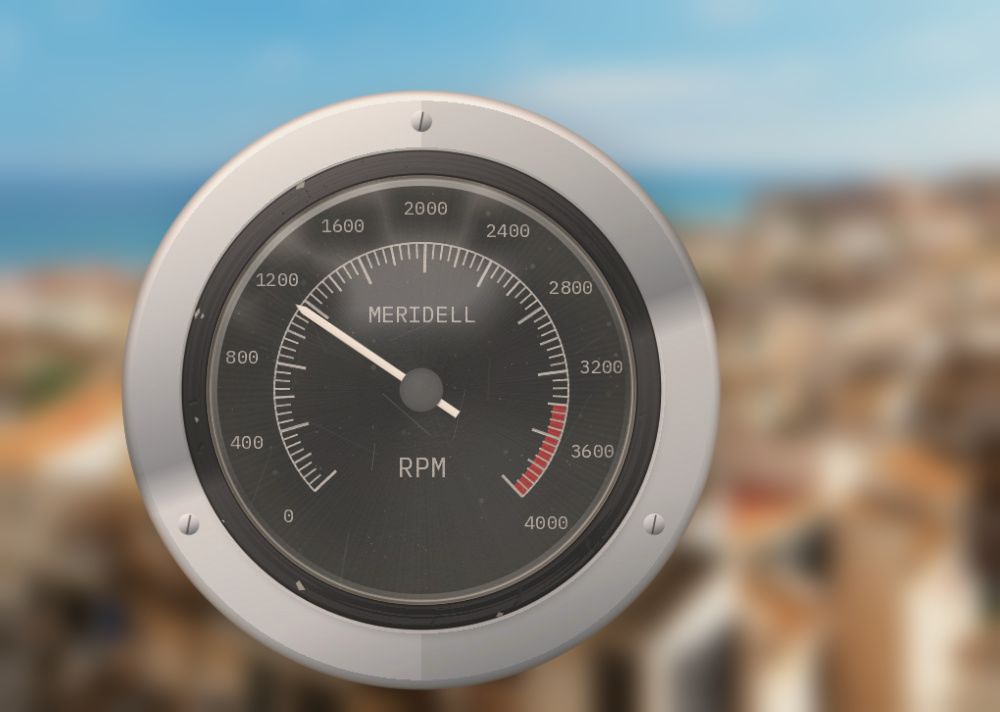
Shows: 1150 rpm
